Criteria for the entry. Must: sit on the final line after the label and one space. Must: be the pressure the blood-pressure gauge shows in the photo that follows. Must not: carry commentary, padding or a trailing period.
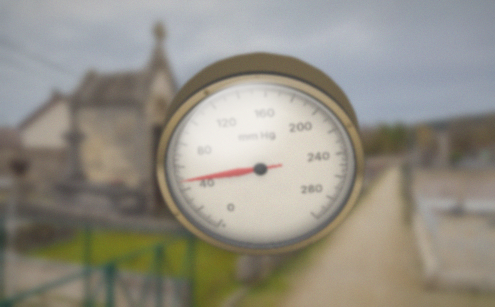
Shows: 50 mmHg
